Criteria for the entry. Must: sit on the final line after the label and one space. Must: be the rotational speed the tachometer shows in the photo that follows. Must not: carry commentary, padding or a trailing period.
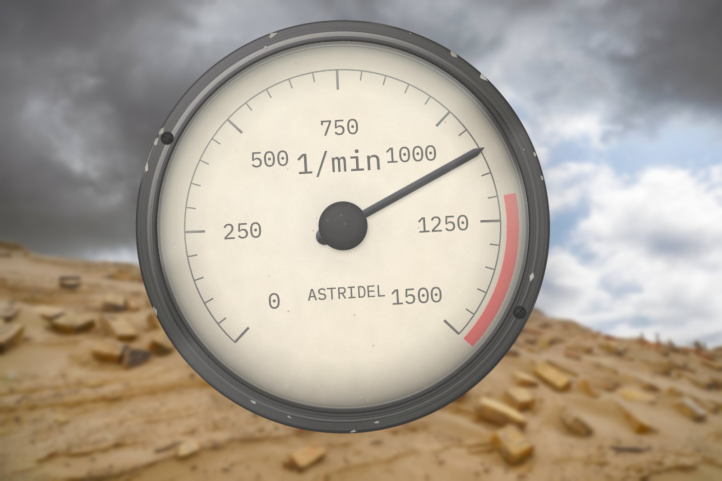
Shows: 1100 rpm
